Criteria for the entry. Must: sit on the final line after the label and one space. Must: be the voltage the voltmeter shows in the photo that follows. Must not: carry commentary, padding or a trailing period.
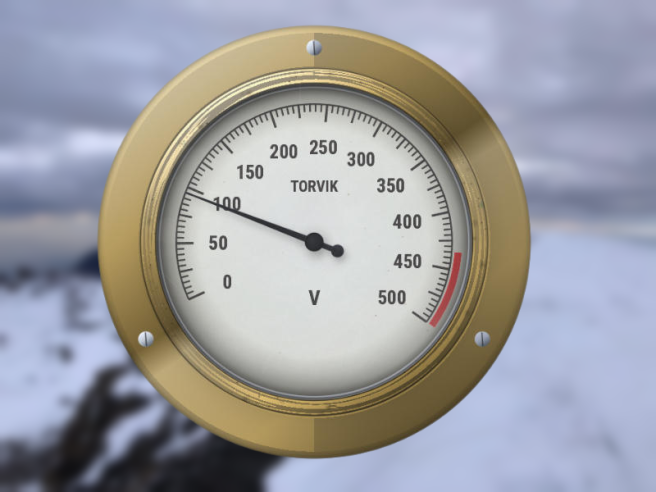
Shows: 95 V
